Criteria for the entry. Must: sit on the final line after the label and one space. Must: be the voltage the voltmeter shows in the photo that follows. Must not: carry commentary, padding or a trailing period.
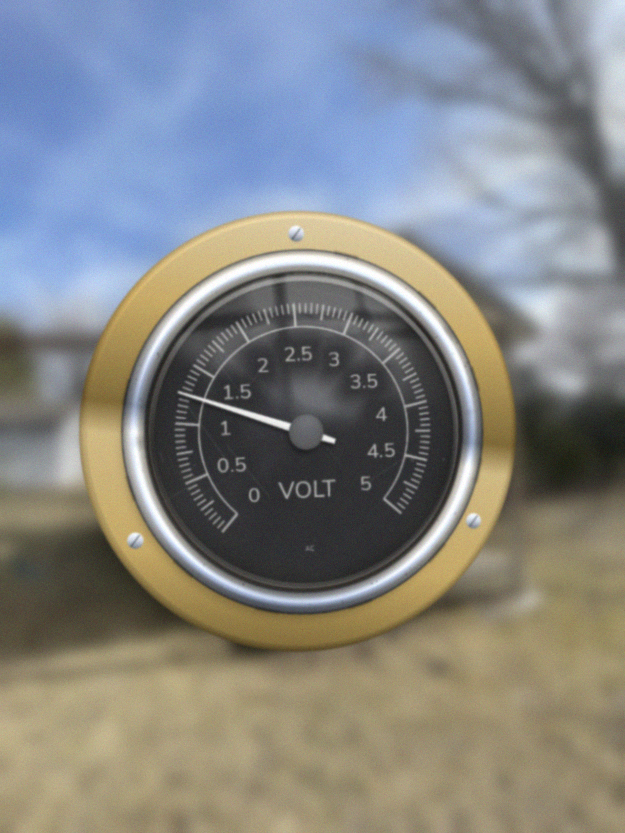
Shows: 1.25 V
